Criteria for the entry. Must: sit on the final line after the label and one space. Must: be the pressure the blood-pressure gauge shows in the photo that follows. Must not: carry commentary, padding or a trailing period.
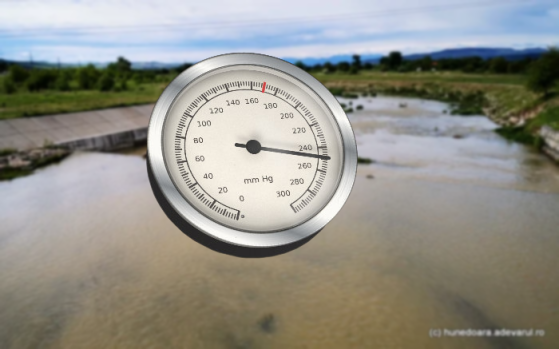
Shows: 250 mmHg
